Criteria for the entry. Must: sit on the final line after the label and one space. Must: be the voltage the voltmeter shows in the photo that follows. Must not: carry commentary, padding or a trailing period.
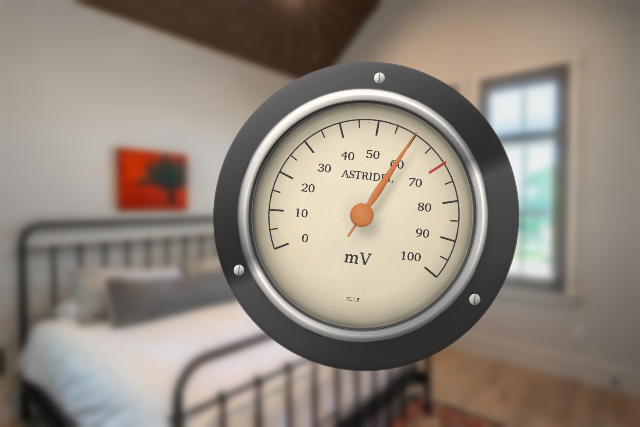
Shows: 60 mV
